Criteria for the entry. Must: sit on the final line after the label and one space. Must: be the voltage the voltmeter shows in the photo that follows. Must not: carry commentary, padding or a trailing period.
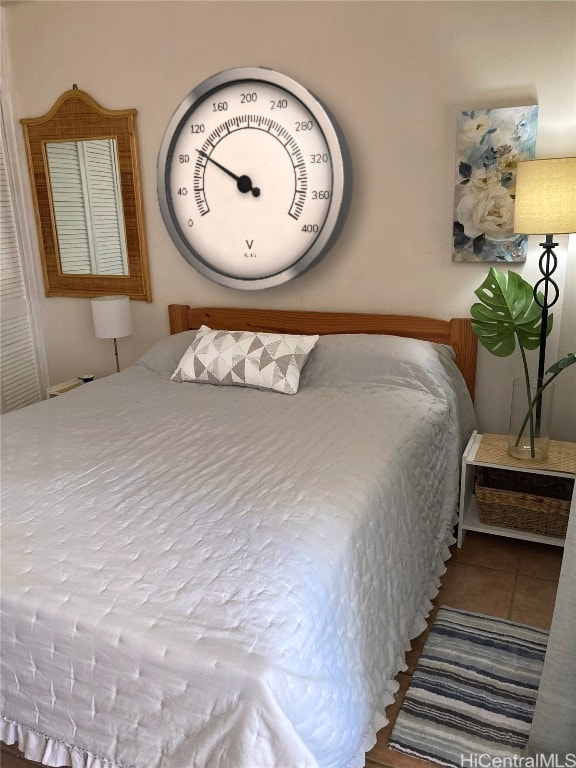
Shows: 100 V
